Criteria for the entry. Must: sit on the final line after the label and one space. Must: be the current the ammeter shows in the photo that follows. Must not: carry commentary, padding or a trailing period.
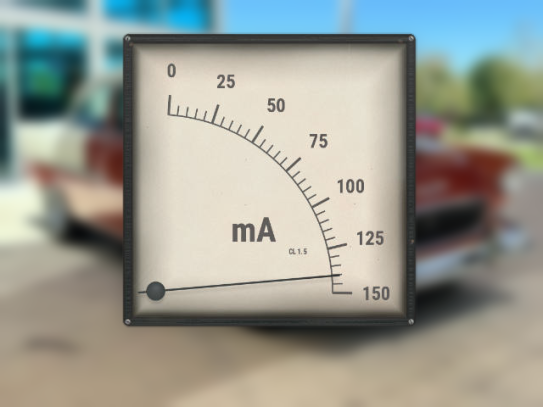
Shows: 140 mA
